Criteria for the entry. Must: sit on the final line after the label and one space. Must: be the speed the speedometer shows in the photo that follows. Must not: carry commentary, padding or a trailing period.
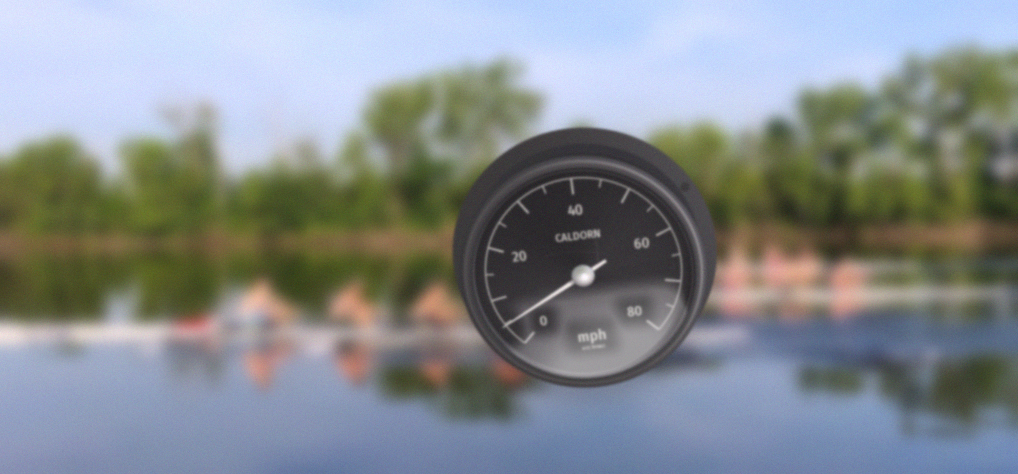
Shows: 5 mph
